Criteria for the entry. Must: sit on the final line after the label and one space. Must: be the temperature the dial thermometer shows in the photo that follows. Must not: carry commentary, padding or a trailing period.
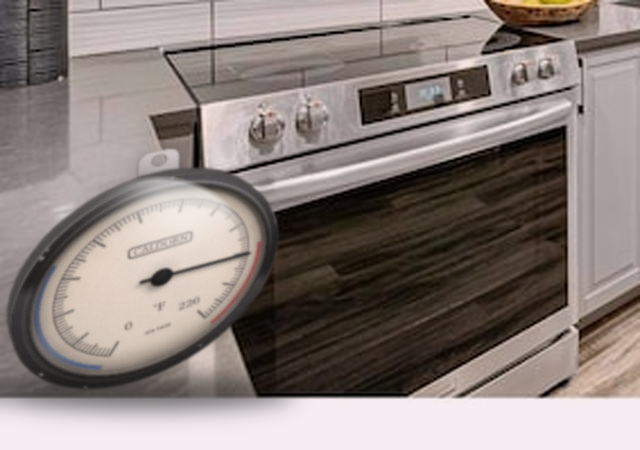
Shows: 180 °F
